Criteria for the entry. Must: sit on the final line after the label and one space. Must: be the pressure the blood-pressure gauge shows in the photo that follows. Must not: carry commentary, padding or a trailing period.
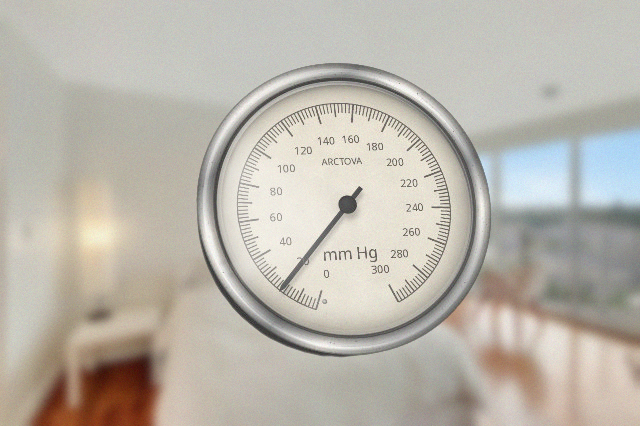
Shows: 20 mmHg
